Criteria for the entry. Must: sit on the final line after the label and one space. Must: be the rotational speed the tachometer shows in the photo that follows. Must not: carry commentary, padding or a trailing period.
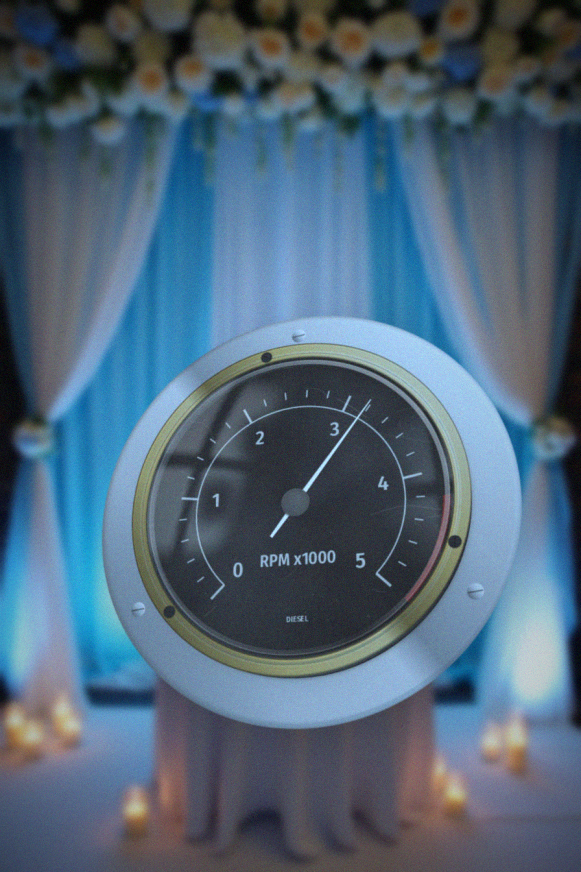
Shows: 3200 rpm
